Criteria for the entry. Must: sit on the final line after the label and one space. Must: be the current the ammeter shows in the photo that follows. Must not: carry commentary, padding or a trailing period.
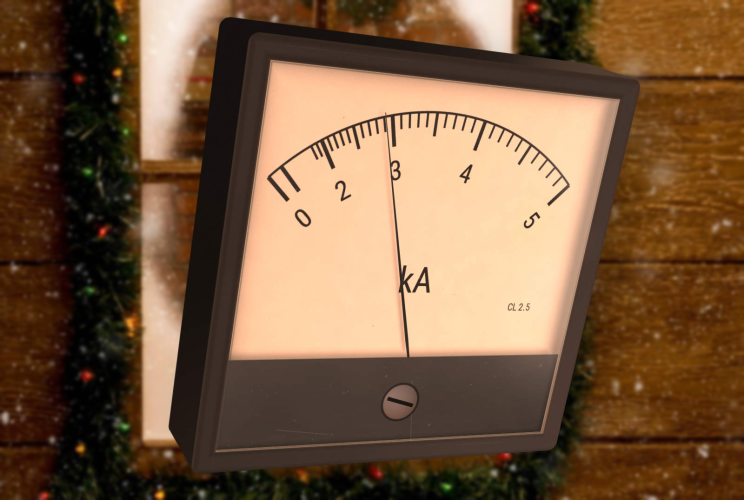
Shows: 2.9 kA
